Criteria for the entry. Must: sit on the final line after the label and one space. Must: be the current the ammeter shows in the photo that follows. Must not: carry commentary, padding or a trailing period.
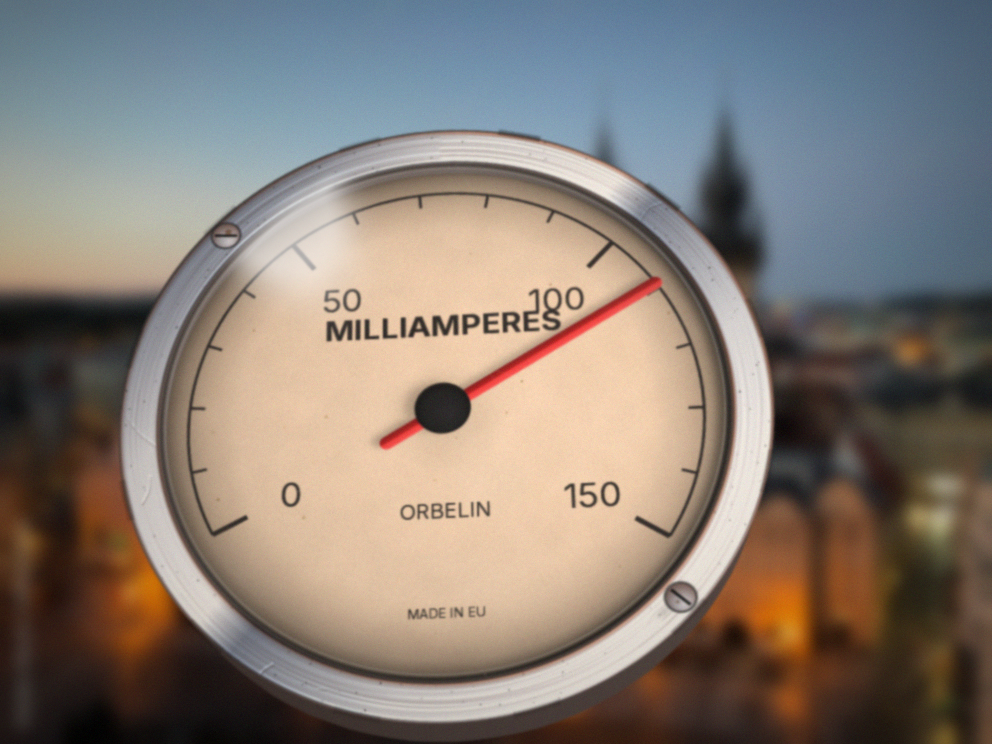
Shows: 110 mA
